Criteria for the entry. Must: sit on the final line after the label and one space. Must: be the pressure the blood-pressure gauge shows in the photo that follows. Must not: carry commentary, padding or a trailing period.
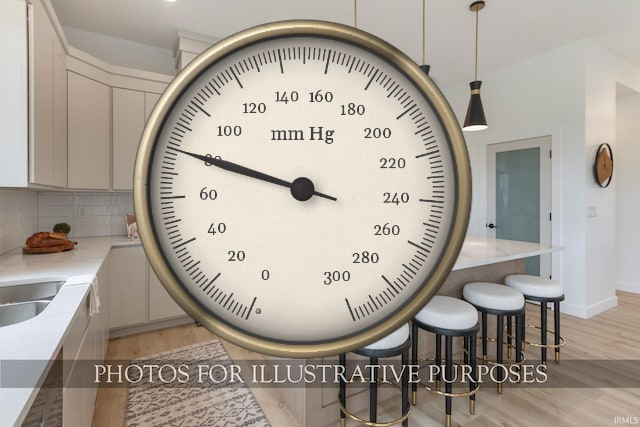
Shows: 80 mmHg
